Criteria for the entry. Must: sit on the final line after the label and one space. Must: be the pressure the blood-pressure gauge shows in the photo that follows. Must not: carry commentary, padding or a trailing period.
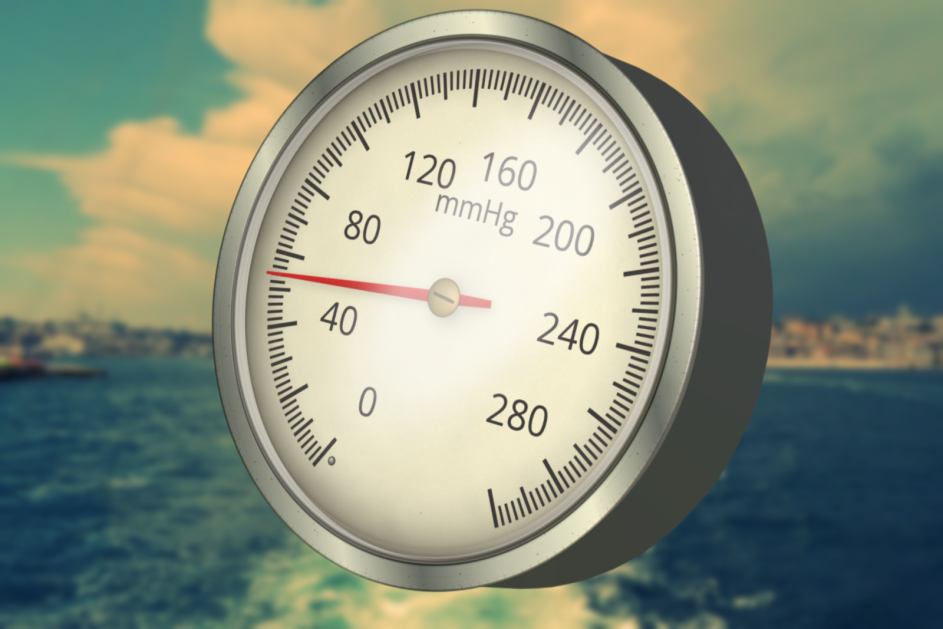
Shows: 54 mmHg
